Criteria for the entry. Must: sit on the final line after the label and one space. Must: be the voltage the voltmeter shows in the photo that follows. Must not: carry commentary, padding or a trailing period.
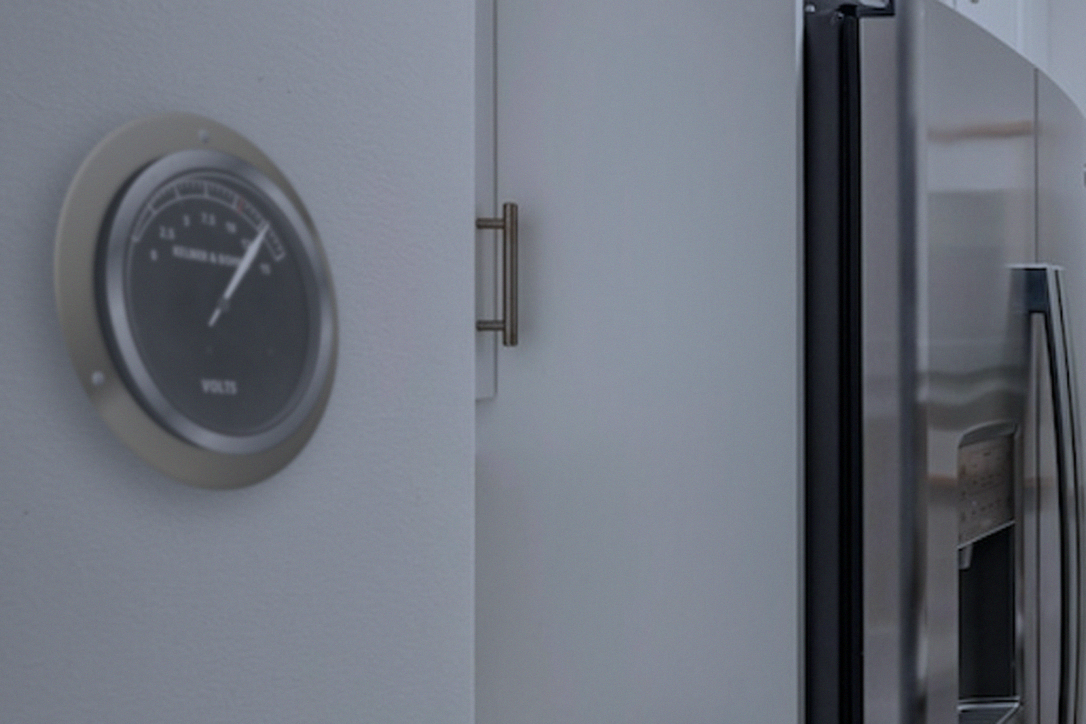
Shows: 12.5 V
